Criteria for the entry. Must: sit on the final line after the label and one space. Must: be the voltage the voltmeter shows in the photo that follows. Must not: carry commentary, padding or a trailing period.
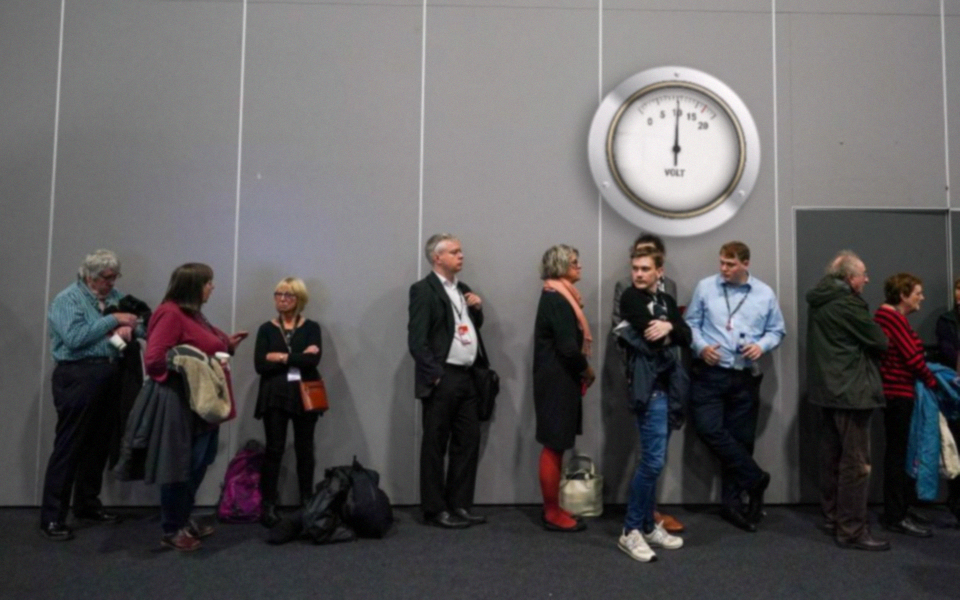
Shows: 10 V
